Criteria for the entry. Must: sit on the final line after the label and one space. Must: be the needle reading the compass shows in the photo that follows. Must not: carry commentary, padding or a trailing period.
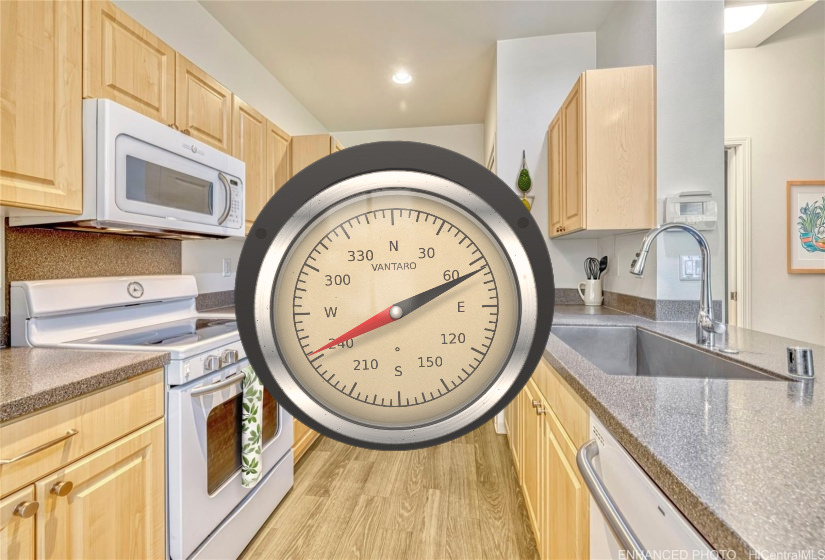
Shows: 245 °
